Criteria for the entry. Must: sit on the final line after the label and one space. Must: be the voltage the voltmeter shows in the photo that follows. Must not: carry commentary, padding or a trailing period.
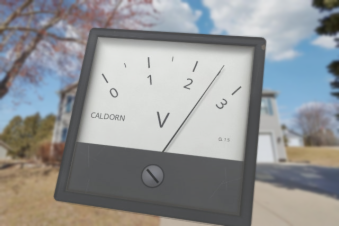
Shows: 2.5 V
